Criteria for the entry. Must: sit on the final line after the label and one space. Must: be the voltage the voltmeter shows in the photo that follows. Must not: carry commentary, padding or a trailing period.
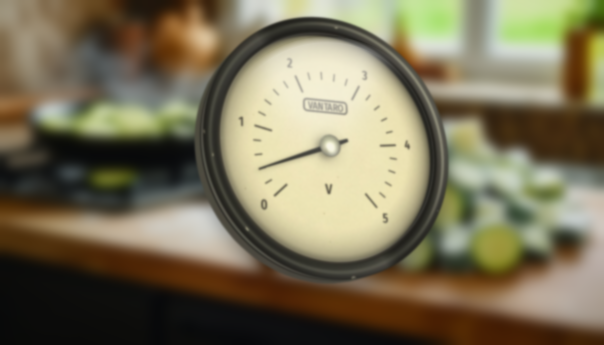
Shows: 0.4 V
